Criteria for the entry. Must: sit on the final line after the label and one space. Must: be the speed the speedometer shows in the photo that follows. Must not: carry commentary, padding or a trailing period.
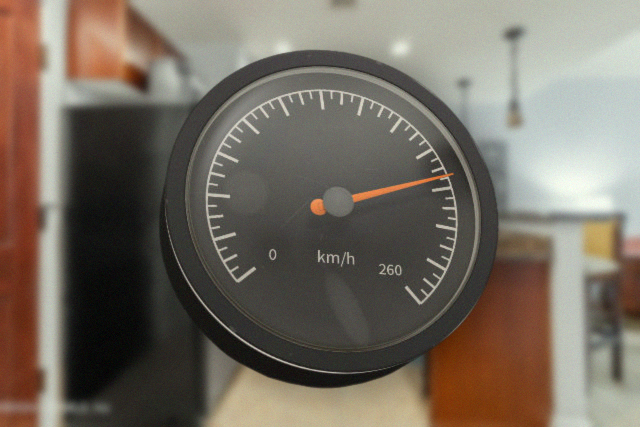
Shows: 195 km/h
